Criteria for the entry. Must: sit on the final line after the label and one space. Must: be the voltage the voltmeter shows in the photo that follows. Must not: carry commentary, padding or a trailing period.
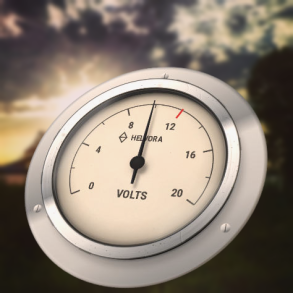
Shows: 10 V
